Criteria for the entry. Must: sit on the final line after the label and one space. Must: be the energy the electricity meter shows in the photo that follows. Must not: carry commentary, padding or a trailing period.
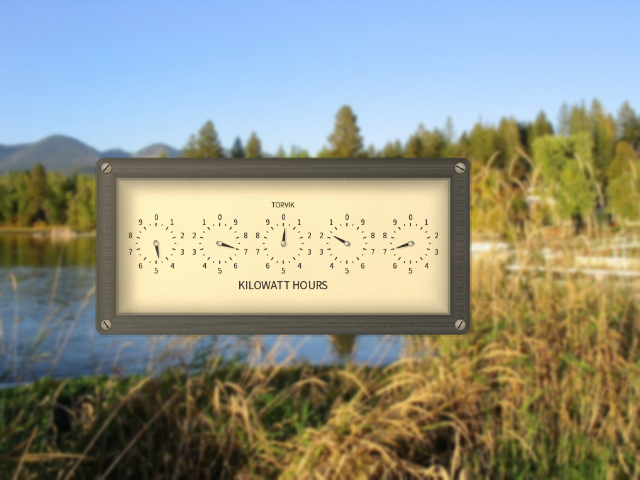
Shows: 47017 kWh
